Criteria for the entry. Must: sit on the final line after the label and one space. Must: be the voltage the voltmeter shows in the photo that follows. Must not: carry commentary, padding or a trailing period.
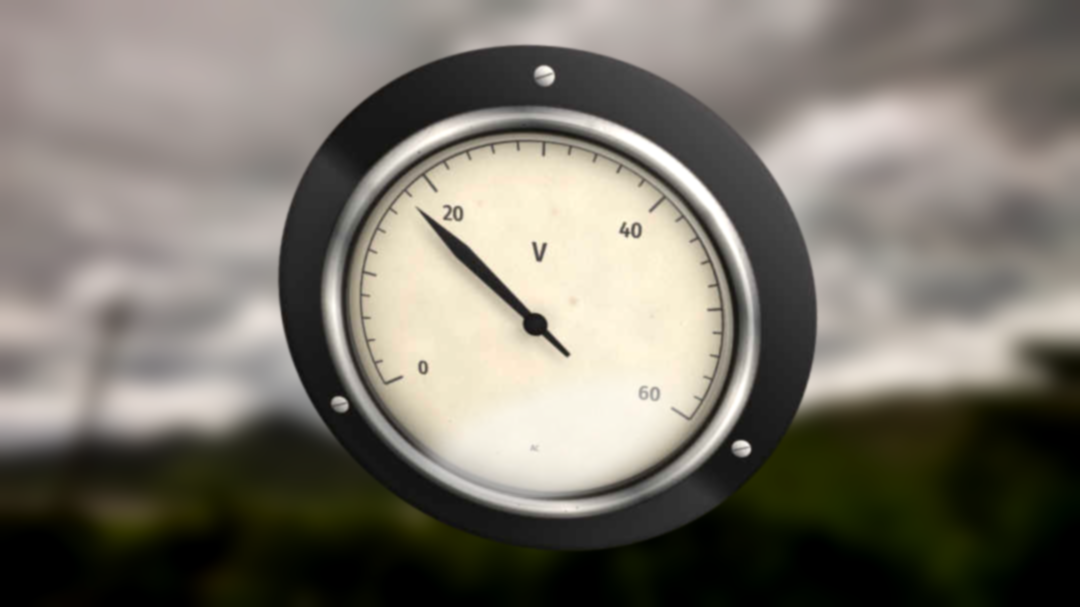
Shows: 18 V
